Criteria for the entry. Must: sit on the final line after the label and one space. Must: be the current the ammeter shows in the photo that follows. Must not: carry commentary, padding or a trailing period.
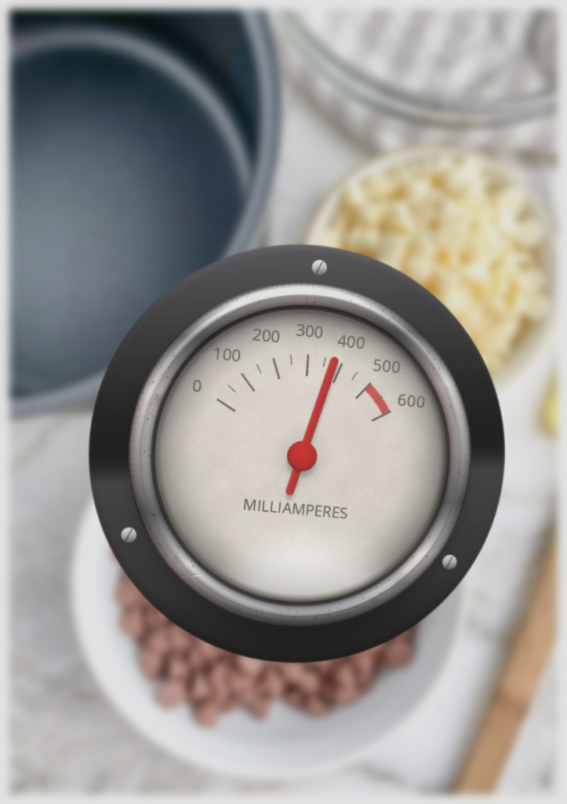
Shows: 375 mA
